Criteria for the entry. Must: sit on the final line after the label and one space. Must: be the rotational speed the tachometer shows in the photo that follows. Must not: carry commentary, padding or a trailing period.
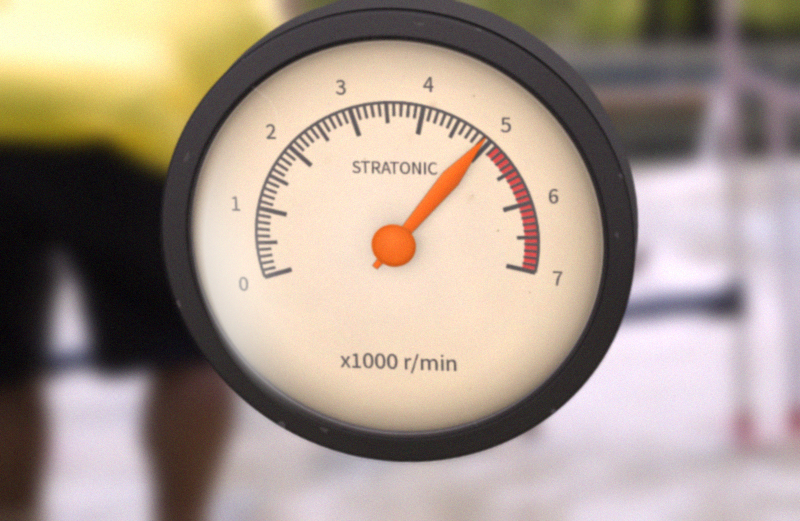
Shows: 4900 rpm
